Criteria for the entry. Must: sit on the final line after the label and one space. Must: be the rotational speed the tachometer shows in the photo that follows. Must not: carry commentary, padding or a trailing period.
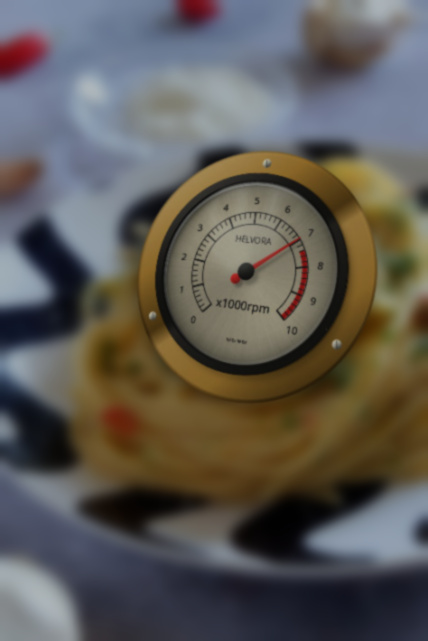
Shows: 7000 rpm
